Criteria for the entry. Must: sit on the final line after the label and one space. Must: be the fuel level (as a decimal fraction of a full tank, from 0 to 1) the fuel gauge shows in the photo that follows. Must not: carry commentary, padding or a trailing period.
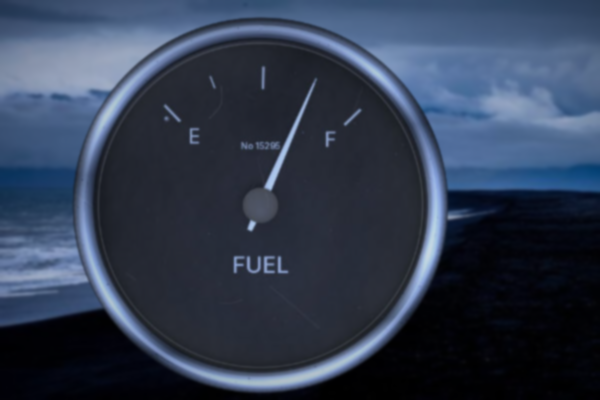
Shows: 0.75
